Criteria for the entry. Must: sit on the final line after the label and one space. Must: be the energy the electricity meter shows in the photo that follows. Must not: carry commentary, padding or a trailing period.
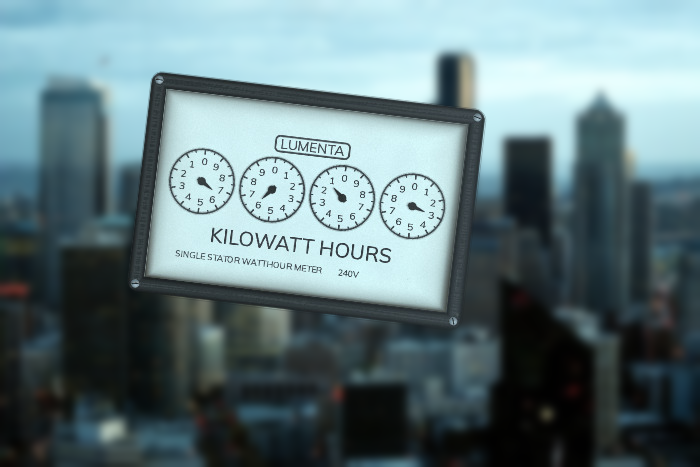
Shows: 6613 kWh
